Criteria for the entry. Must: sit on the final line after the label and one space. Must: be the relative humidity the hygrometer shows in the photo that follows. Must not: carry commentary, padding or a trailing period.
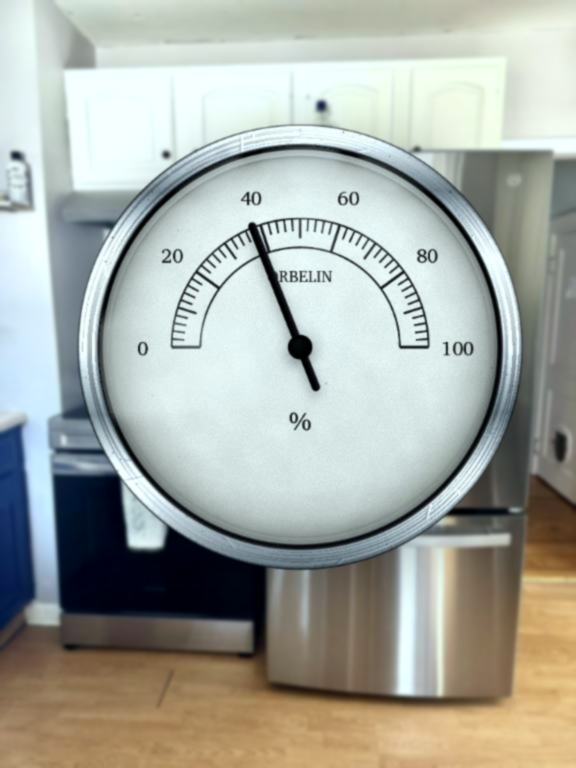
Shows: 38 %
